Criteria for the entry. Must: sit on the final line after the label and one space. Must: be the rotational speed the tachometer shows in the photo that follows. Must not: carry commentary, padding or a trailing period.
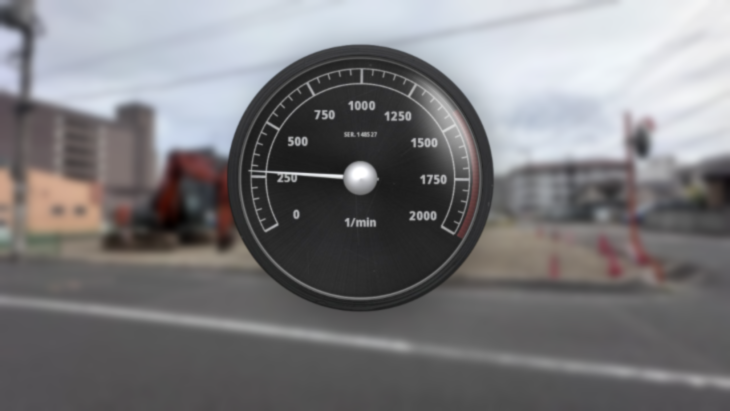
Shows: 275 rpm
